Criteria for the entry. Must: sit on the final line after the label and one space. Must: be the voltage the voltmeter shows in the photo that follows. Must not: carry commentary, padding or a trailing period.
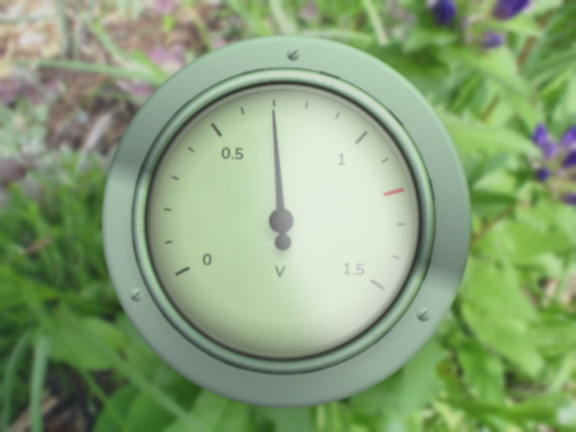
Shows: 0.7 V
